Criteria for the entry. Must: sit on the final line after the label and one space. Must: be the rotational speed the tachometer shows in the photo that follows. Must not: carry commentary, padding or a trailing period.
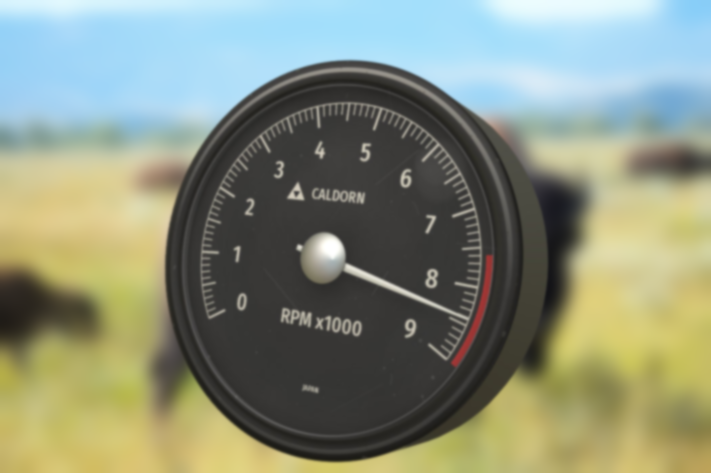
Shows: 8400 rpm
